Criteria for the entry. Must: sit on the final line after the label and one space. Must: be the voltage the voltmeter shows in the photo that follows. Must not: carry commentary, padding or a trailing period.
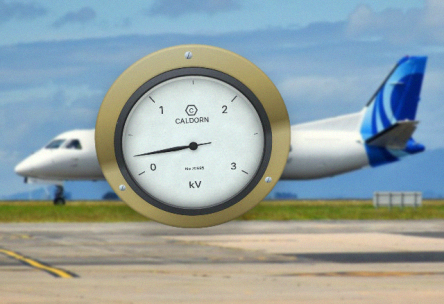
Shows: 0.25 kV
